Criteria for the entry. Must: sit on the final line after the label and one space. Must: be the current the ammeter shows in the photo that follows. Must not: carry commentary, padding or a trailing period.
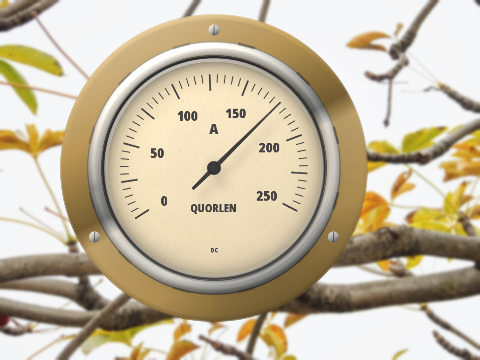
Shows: 175 A
